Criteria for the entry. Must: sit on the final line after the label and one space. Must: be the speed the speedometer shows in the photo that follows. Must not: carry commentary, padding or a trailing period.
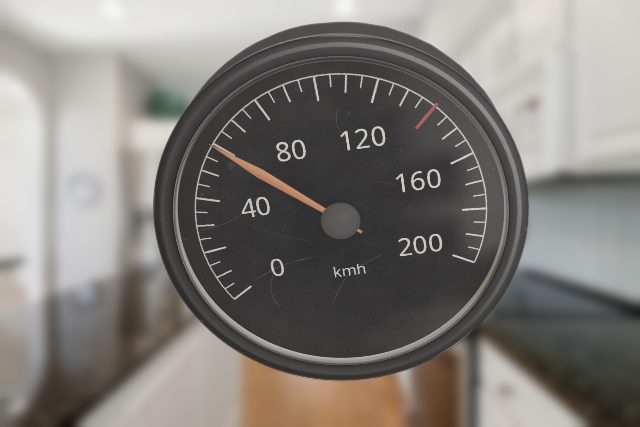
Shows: 60 km/h
